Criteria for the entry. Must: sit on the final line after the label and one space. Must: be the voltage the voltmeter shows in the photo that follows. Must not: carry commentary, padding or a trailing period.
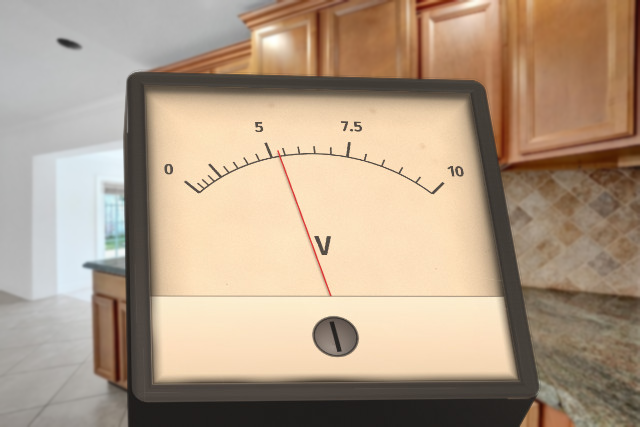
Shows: 5.25 V
